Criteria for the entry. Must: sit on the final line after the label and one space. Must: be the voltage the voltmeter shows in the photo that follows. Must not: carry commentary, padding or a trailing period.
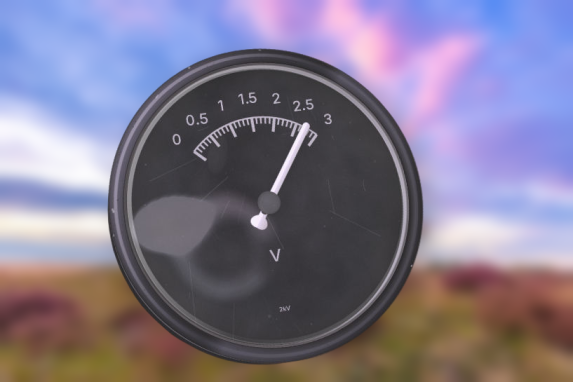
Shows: 2.7 V
